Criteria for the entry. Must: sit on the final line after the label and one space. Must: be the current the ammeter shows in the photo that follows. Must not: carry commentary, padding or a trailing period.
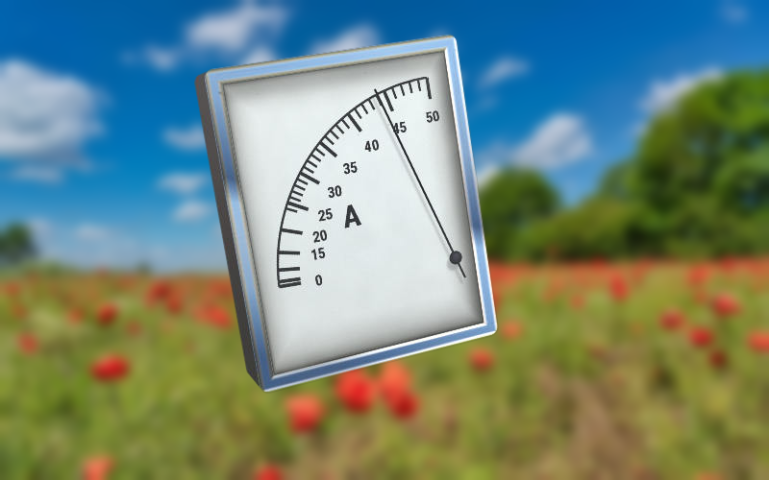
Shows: 44 A
